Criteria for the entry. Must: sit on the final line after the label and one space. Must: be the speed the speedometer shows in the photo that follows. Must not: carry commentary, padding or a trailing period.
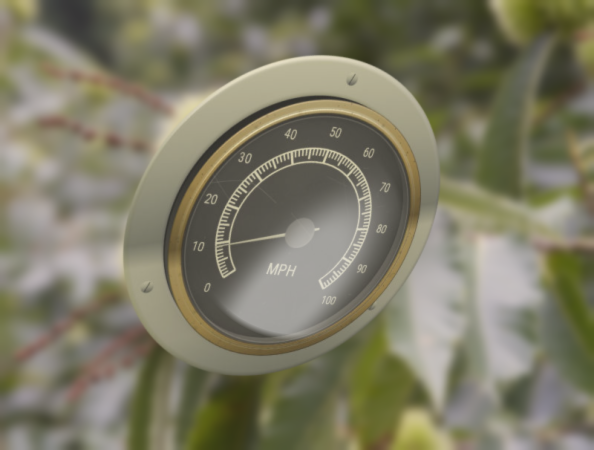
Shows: 10 mph
